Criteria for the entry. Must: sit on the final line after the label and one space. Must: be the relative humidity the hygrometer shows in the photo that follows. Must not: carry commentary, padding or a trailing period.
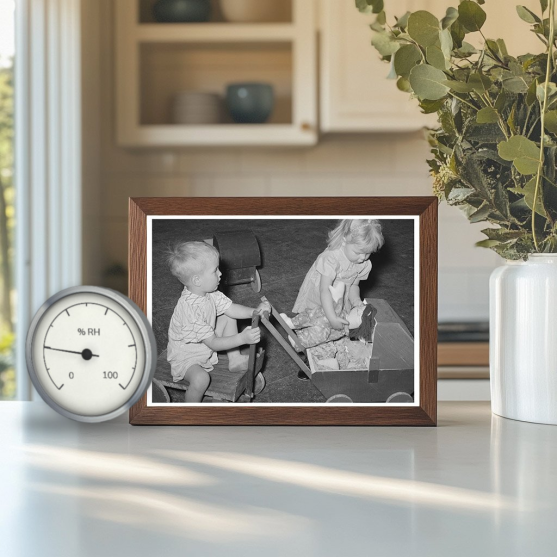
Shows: 20 %
